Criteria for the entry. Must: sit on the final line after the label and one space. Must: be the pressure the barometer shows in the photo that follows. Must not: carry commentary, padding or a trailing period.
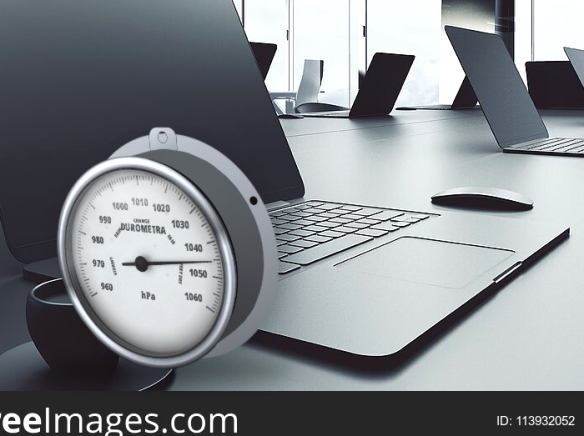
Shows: 1045 hPa
